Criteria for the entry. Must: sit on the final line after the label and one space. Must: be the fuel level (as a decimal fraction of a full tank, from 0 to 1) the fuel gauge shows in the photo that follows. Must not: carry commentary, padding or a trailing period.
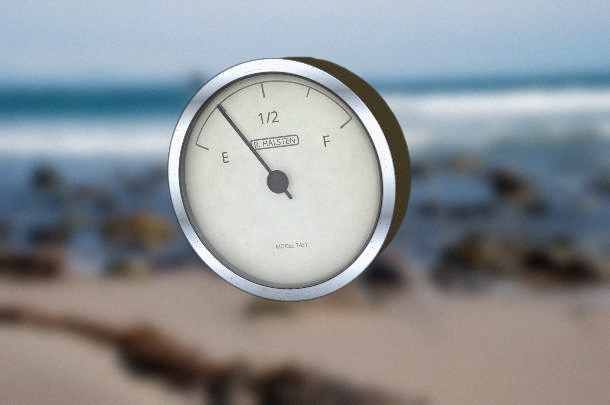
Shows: 0.25
